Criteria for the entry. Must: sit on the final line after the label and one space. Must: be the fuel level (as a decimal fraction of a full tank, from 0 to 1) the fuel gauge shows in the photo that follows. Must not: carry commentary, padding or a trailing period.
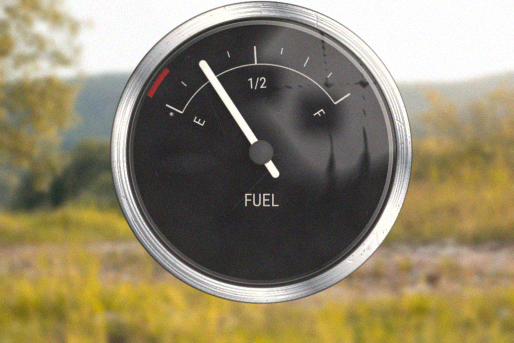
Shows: 0.25
